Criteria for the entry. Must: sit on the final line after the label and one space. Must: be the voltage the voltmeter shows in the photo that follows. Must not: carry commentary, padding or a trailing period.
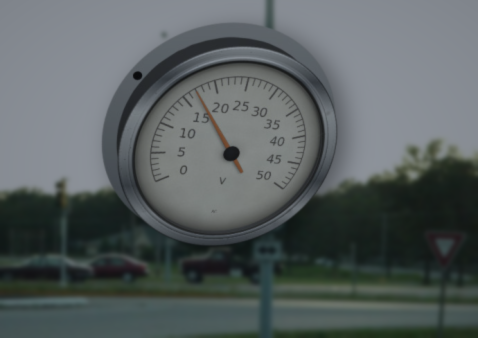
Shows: 17 V
